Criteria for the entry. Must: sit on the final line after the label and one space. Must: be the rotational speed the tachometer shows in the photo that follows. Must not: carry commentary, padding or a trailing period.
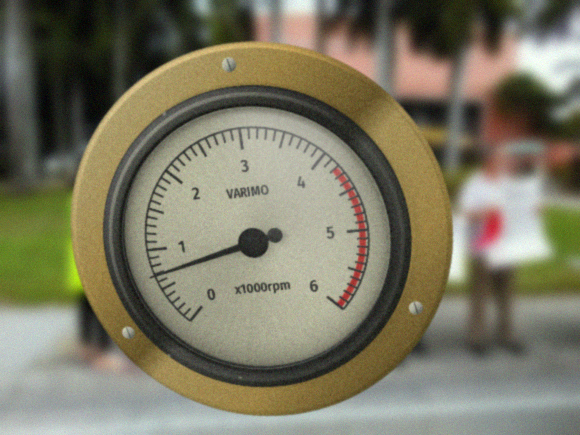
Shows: 700 rpm
